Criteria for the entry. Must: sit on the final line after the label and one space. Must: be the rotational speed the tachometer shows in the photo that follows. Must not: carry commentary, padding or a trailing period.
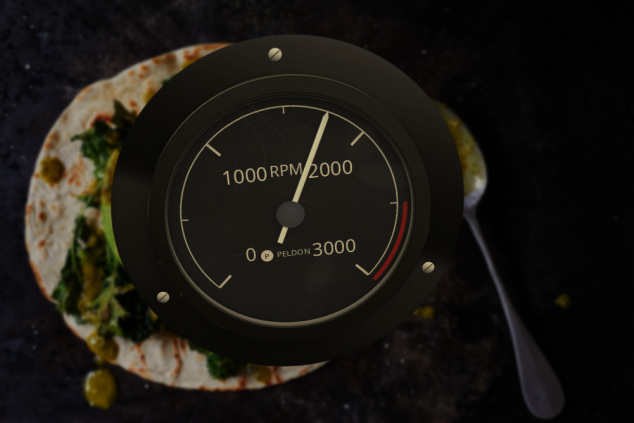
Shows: 1750 rpm
